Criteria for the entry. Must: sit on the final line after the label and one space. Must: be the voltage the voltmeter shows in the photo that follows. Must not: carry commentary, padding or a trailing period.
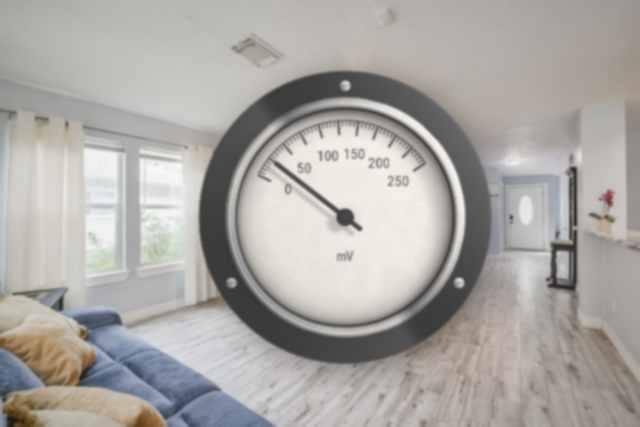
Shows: 25 mV
